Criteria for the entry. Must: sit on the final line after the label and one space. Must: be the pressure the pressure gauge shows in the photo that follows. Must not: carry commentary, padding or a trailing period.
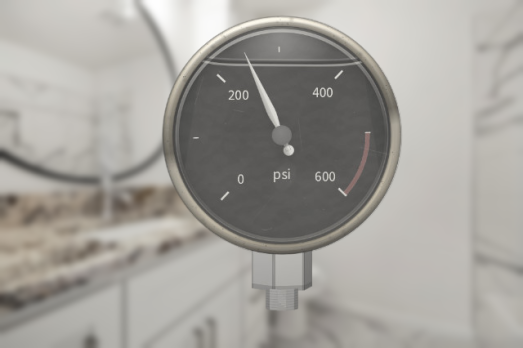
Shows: 250 psi
